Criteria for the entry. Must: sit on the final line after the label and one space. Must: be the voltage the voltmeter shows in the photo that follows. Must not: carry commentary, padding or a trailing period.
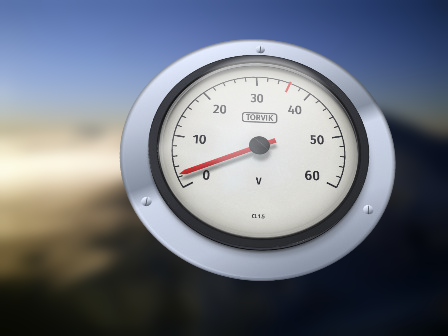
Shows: 2 V
